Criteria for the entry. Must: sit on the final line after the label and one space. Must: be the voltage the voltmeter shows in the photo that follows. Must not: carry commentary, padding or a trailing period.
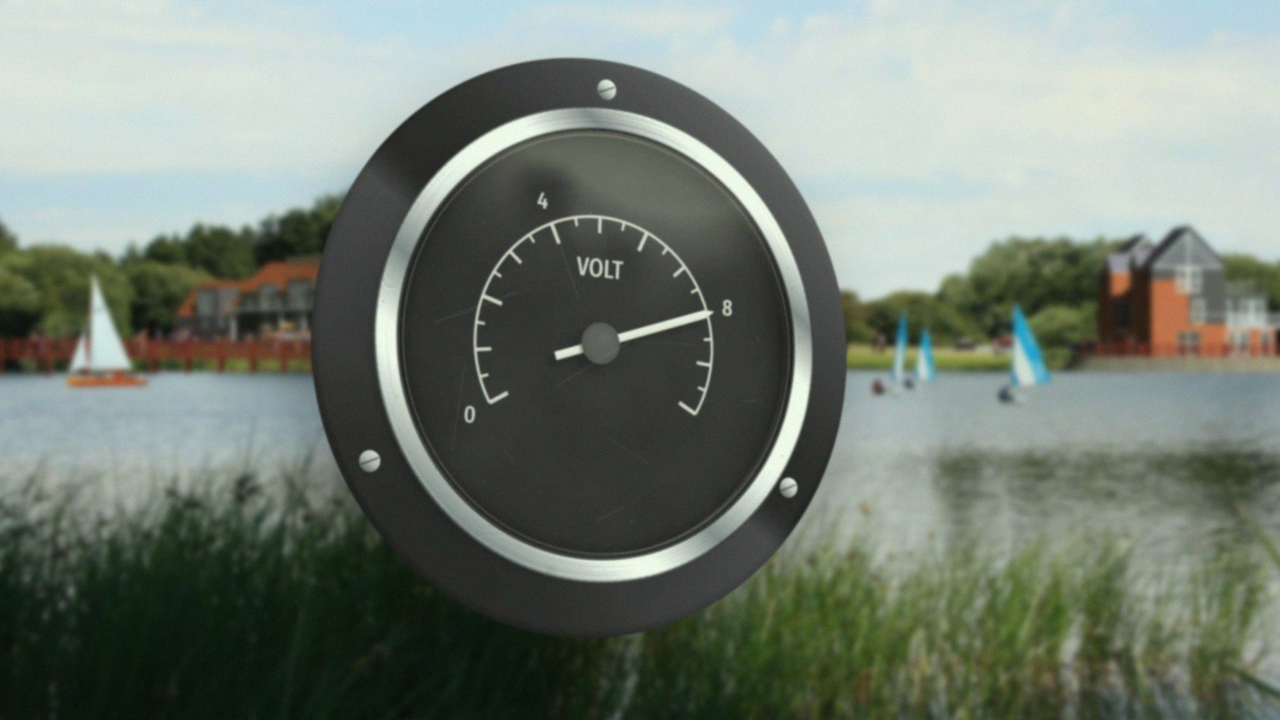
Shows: 8 V
